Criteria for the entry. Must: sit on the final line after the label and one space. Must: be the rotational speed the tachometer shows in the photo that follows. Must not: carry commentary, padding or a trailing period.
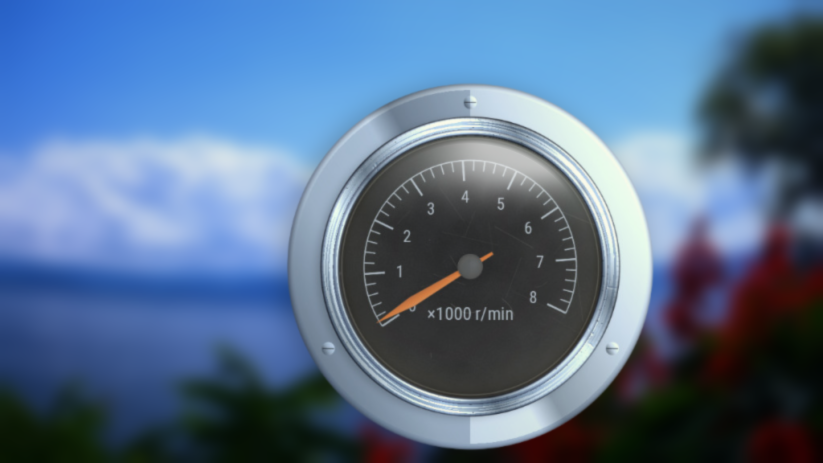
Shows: 100 rpm
